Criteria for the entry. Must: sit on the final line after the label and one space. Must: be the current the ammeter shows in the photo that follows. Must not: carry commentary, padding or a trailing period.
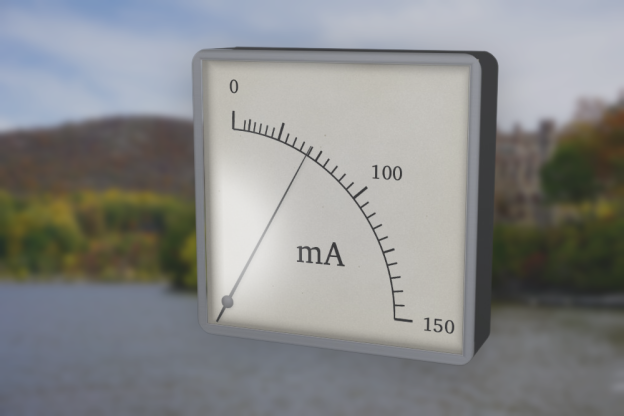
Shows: 70 mA
